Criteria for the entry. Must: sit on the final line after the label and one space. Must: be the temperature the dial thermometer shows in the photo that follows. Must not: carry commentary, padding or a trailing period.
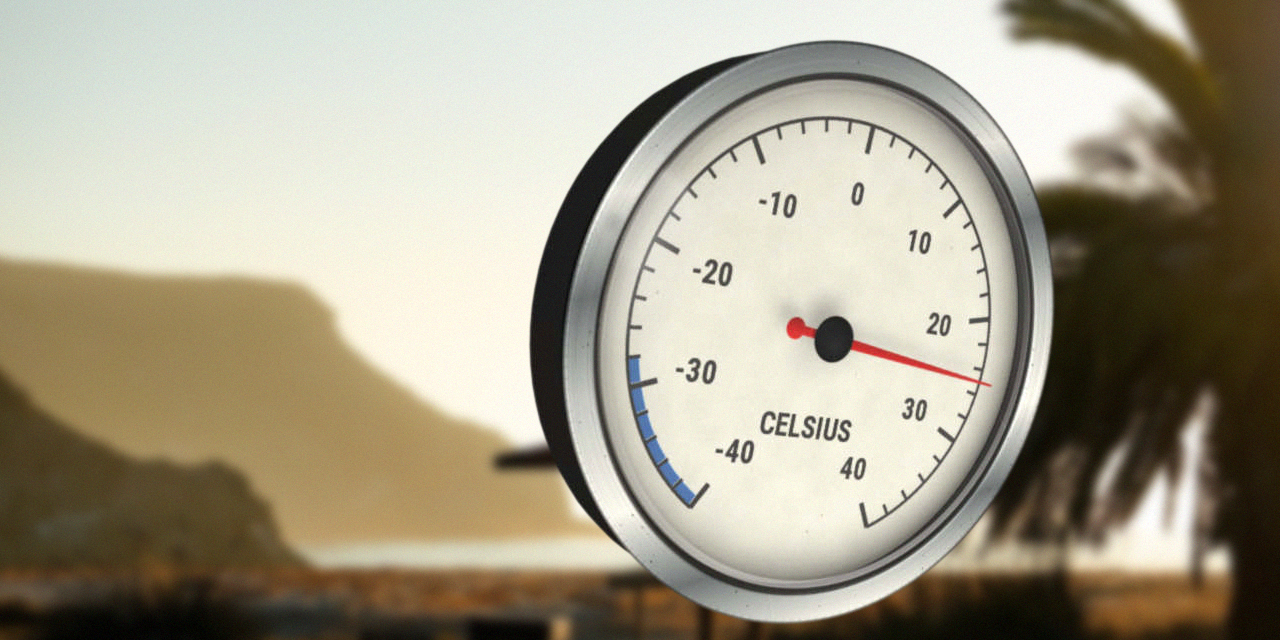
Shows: 25 °C
